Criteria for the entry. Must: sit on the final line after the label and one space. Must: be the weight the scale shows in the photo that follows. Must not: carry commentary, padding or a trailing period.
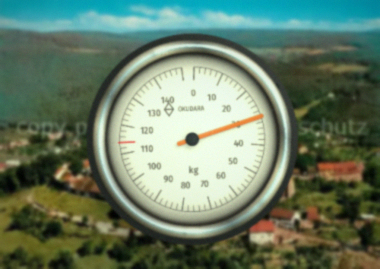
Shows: 30 kg
